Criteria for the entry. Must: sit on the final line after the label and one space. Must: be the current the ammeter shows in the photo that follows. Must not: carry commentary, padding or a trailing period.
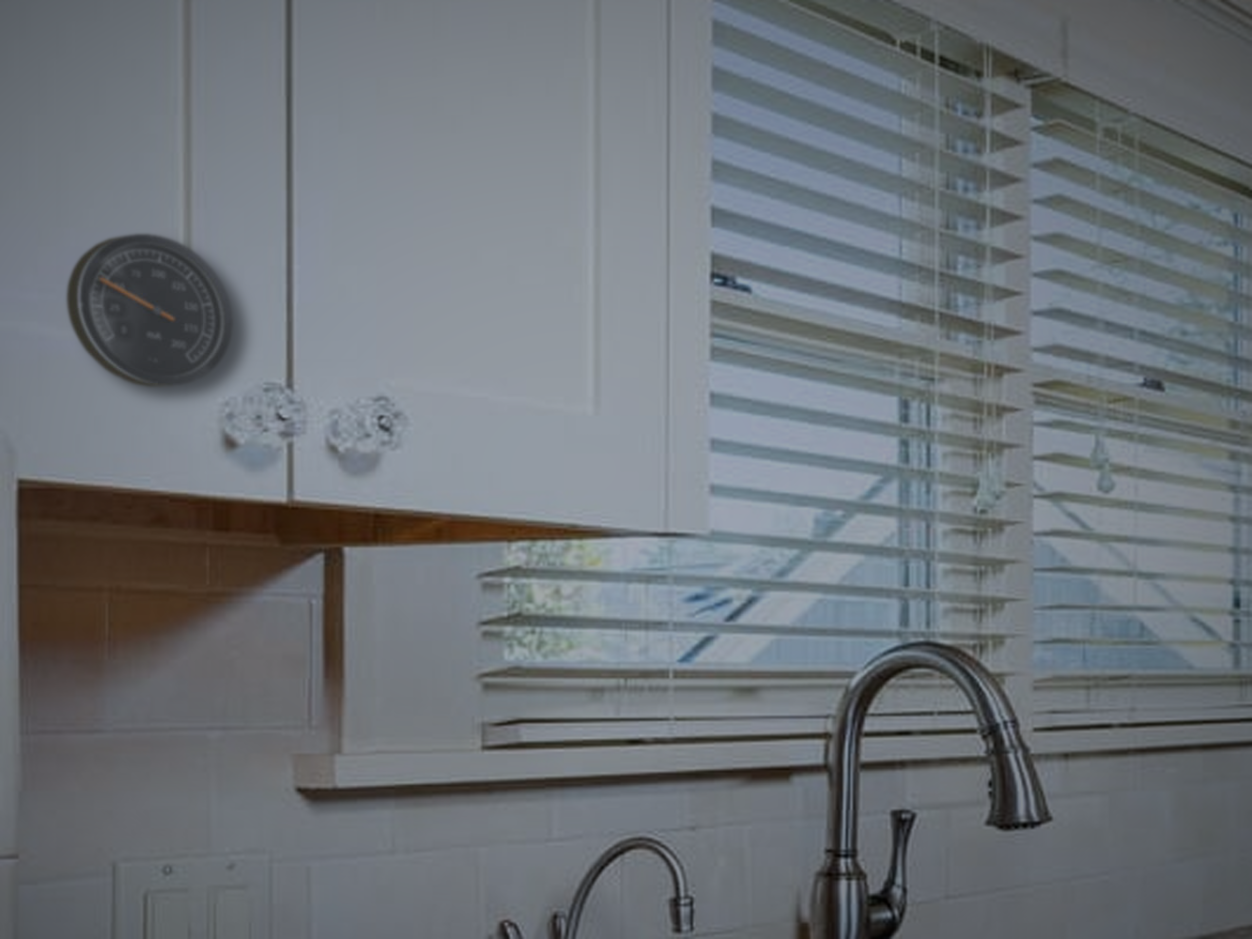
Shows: 45 mA
